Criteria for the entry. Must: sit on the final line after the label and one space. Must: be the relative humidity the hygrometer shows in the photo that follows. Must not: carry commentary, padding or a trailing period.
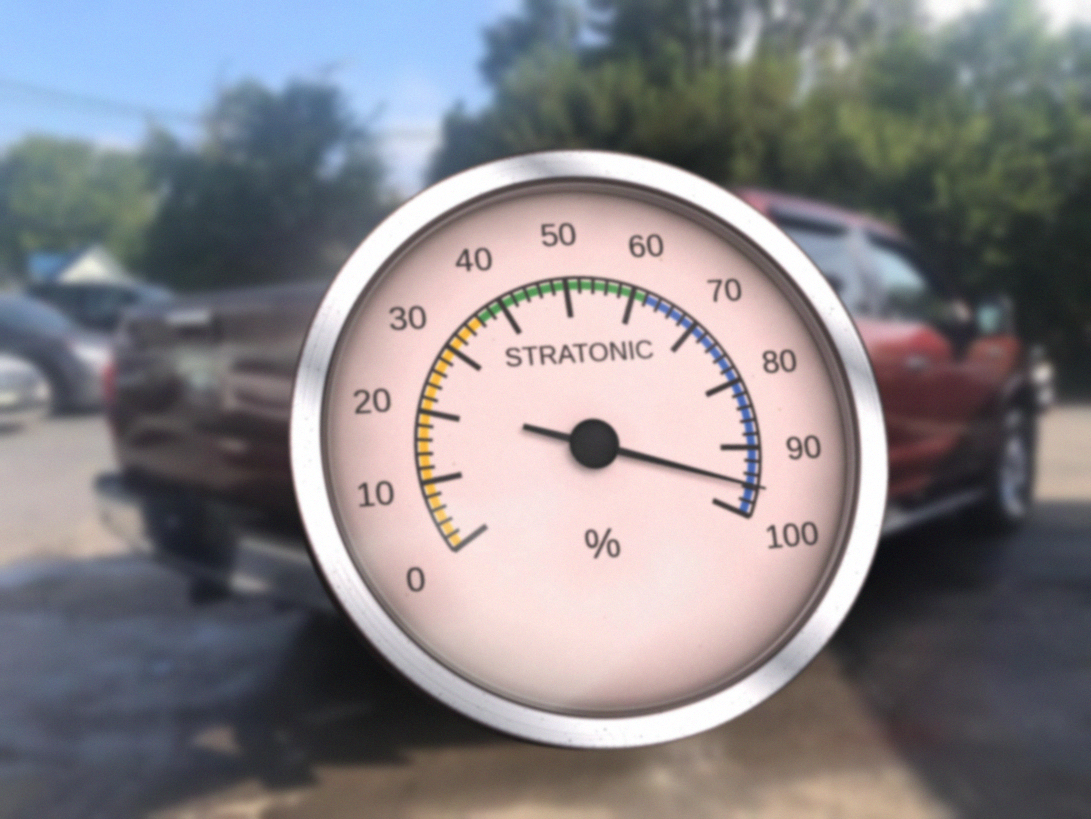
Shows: 96 %
